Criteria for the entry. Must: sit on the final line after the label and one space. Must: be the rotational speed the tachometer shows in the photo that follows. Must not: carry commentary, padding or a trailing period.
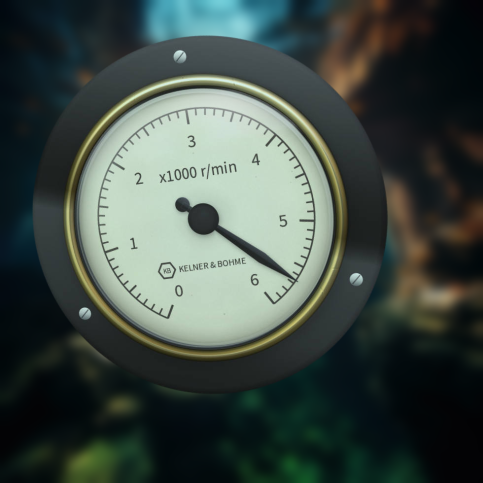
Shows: 5650 rpm
